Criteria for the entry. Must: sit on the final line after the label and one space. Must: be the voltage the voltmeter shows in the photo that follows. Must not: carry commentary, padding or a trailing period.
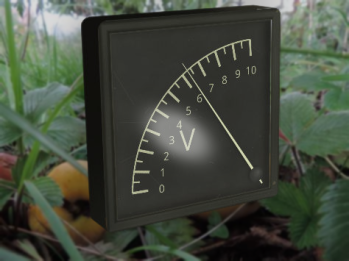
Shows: 6.25 V
